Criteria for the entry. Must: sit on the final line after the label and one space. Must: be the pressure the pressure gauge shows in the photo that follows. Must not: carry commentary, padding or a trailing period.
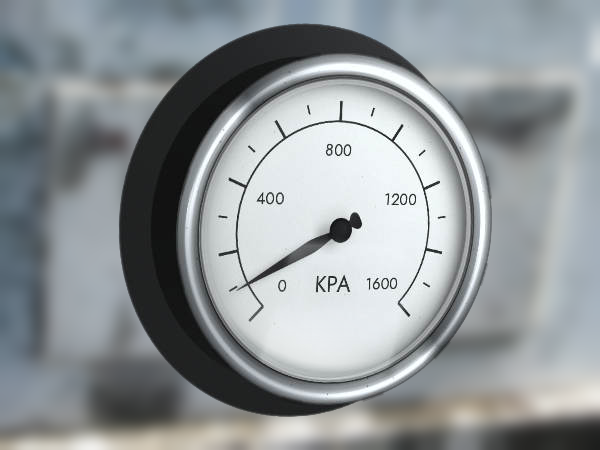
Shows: 100 kPa
